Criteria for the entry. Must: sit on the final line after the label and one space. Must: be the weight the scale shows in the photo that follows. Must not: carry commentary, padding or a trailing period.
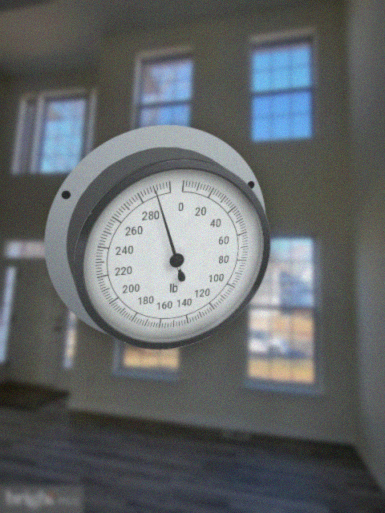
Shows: 290 lb
